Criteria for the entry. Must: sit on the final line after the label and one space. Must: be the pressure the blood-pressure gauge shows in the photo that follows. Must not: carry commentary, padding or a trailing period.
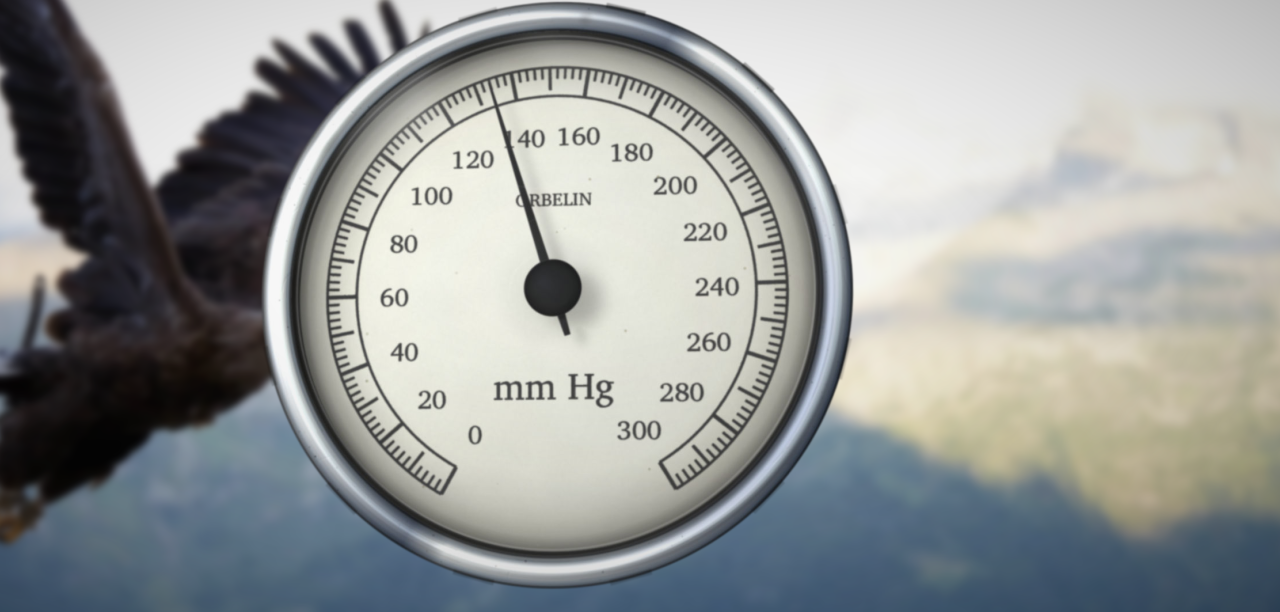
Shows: 134 mmHg
